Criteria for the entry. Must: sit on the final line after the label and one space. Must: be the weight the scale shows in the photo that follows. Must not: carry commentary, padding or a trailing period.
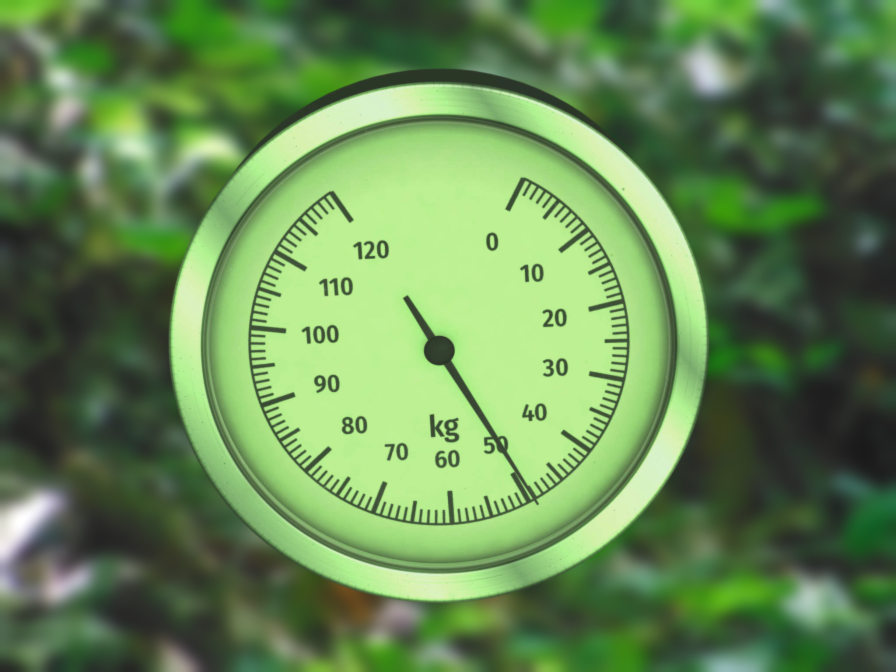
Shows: 49 kg
